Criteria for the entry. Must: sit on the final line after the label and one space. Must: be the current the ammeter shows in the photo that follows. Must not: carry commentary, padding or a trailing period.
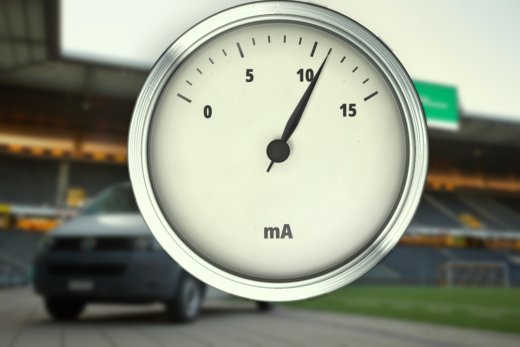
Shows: 11 mA
